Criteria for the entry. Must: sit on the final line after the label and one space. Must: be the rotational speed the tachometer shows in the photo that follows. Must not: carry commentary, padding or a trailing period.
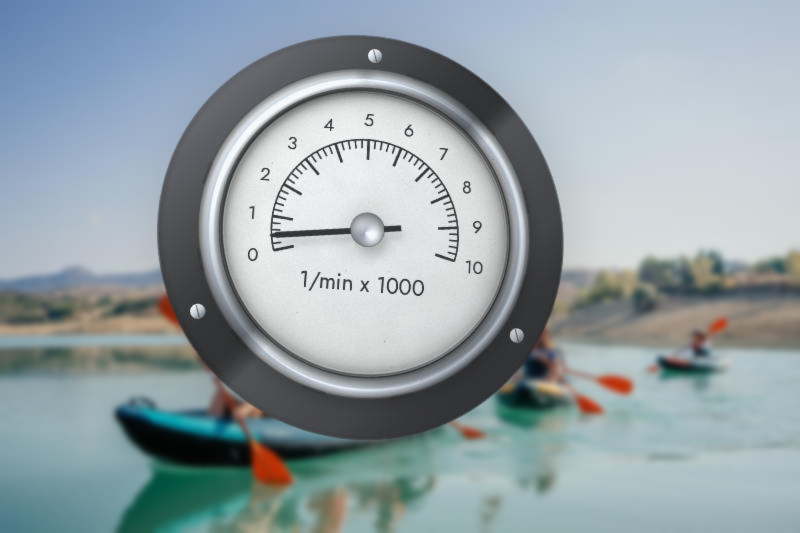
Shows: 400 rpm
